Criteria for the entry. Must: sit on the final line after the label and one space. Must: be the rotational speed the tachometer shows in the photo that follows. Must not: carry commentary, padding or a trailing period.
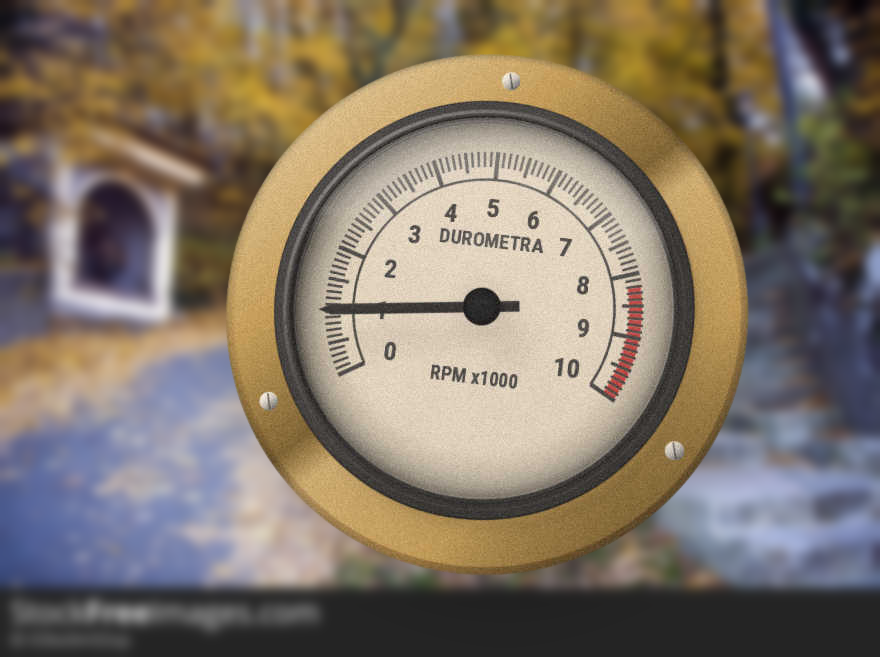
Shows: 1000 rpm
